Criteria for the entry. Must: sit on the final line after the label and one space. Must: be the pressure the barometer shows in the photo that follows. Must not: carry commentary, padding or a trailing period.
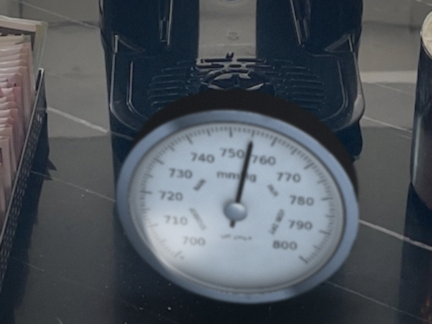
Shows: 755 mmHg
